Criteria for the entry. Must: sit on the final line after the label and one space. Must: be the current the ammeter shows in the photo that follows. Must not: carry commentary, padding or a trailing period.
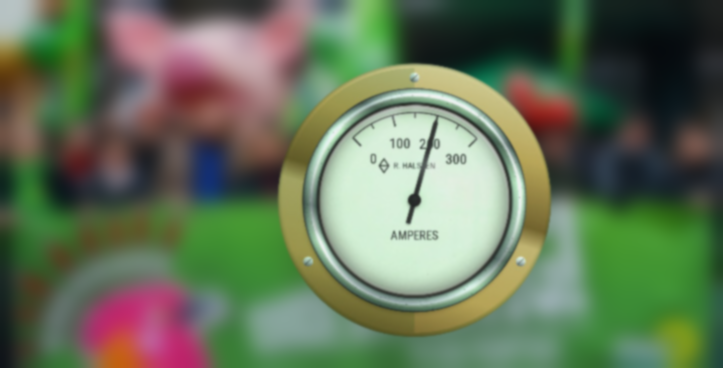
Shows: 200 A
